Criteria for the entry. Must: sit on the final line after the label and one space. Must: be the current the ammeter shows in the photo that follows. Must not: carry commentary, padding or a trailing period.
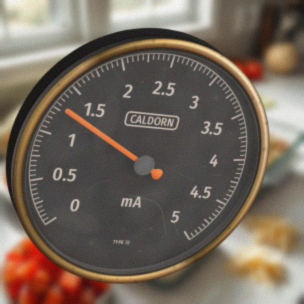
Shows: 1.3 mA
